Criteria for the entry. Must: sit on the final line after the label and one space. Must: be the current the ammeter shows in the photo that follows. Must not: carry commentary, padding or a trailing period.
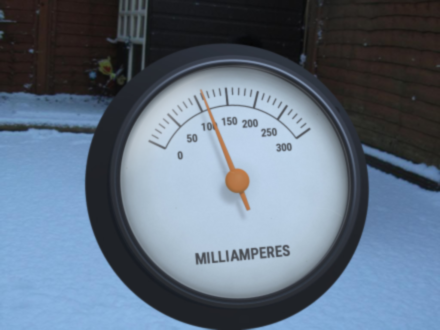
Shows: 110 mA
